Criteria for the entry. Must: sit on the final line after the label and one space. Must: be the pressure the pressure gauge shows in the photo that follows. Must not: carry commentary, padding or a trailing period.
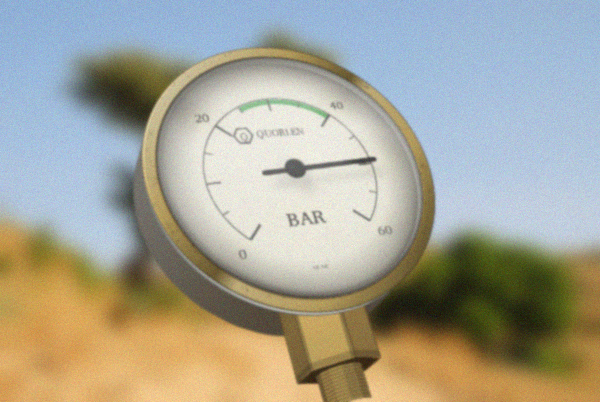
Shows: 50 bar
